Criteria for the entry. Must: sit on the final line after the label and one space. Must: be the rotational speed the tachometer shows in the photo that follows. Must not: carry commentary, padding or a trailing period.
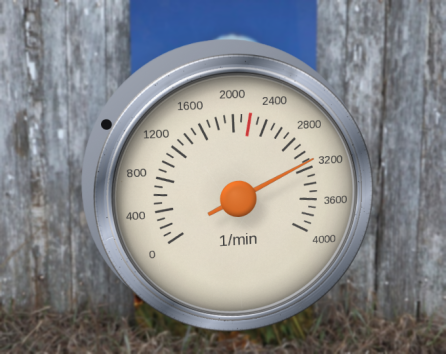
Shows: 3100 rpm
